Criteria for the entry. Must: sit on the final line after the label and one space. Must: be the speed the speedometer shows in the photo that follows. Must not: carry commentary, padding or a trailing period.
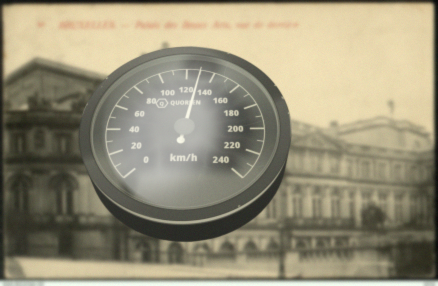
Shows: 130 km/h
